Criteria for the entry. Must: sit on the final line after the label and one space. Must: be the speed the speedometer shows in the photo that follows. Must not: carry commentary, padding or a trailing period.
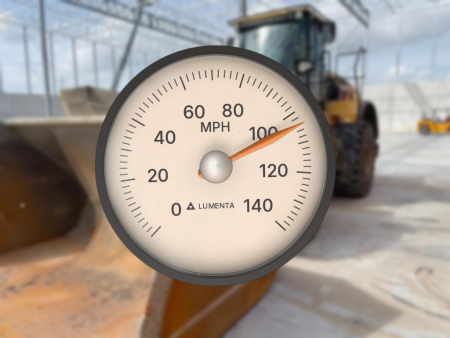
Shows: 104 mph
